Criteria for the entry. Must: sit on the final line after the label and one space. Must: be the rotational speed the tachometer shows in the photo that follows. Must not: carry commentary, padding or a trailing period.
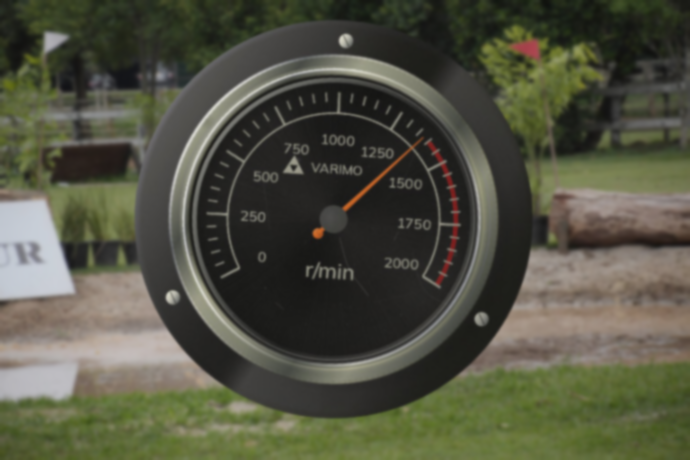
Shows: 1375 rpm
